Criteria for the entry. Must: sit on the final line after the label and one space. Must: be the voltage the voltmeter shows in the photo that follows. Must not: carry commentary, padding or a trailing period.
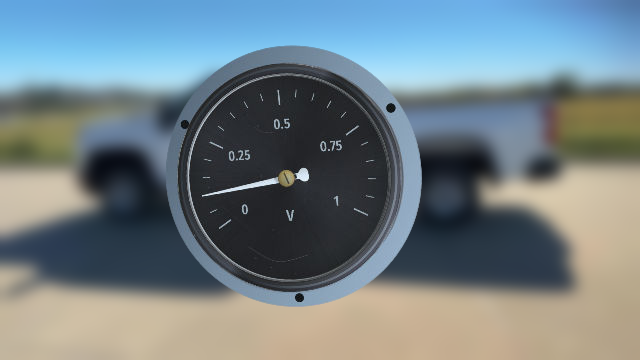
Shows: 0.1 V
